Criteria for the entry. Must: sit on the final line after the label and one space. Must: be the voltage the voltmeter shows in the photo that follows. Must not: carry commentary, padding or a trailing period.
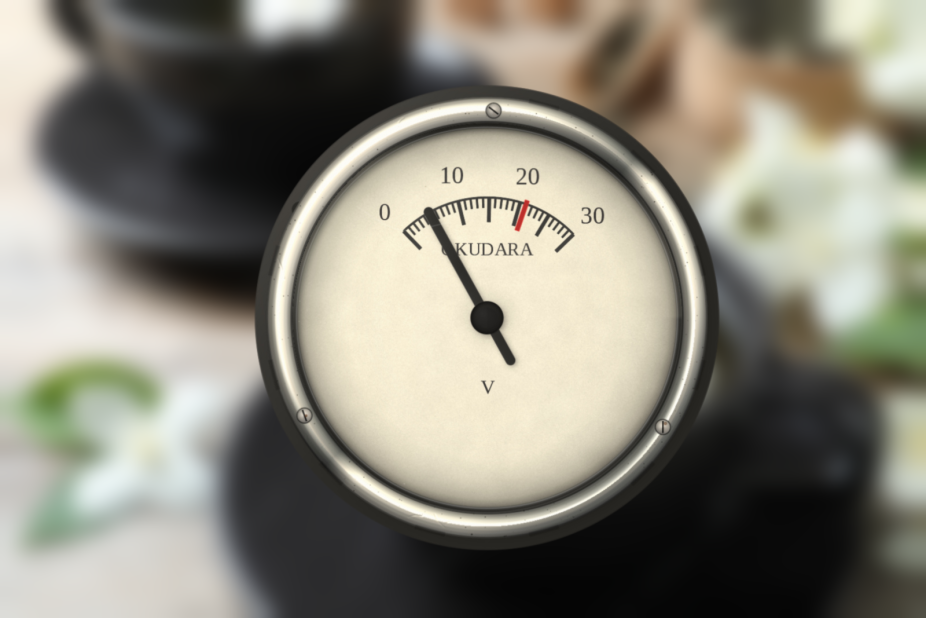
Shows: 5 V
